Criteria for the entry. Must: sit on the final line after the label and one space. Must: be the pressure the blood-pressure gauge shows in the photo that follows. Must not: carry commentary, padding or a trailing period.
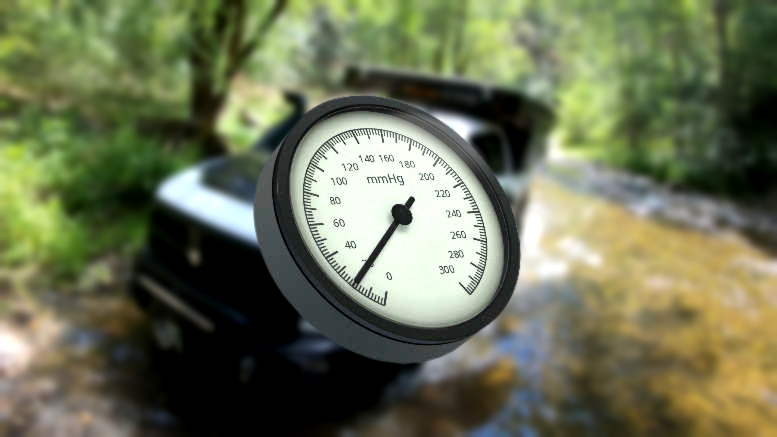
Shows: 20 mmHg
